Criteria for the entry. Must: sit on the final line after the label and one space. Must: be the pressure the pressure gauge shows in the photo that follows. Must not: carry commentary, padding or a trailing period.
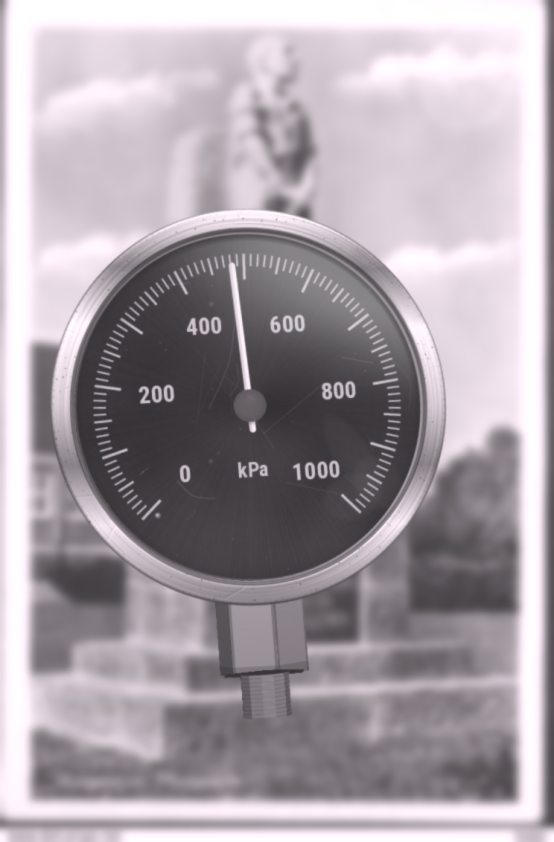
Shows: 480 kPa
